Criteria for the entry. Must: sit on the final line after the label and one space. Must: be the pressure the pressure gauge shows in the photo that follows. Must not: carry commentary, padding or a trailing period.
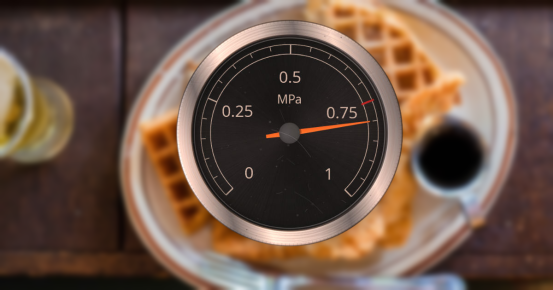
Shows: 0.8 MPa
